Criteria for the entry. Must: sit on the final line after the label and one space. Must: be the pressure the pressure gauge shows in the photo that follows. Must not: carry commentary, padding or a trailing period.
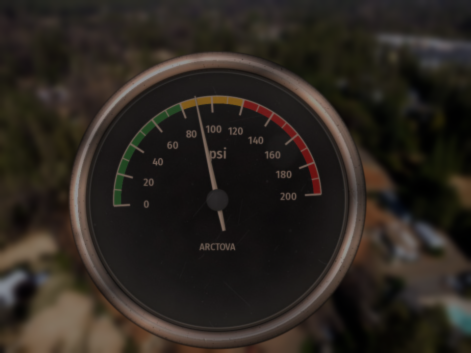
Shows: 90 psi
